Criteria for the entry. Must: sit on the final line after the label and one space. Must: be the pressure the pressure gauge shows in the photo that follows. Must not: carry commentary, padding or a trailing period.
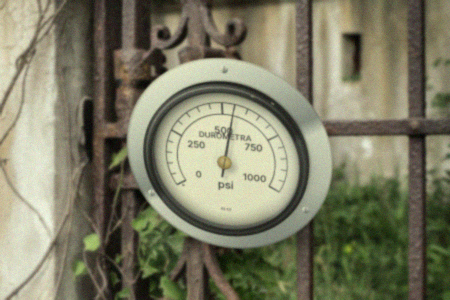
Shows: 550 psi
